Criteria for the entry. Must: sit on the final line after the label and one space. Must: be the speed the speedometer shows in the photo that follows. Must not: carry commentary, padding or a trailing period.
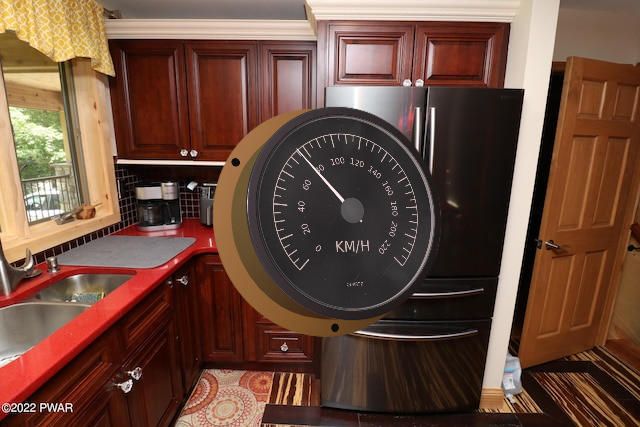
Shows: 75 km/h
